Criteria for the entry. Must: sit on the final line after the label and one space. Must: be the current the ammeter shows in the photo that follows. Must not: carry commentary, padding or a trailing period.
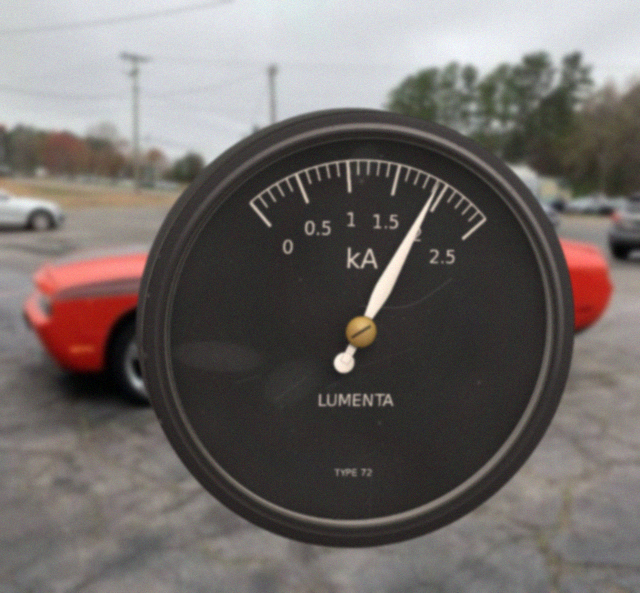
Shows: 1.9 kA
